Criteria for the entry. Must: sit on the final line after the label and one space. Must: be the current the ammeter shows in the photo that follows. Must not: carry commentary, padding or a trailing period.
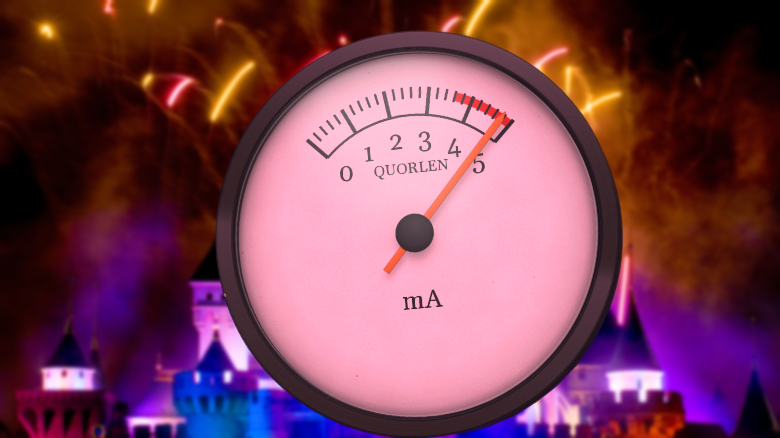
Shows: 4.8 mA
